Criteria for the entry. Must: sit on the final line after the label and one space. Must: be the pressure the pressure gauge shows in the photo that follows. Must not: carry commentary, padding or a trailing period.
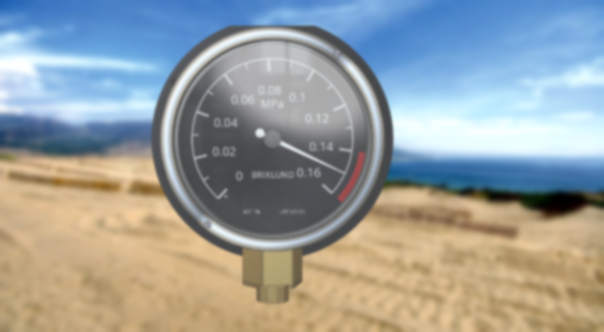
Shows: 0.15 MPa
